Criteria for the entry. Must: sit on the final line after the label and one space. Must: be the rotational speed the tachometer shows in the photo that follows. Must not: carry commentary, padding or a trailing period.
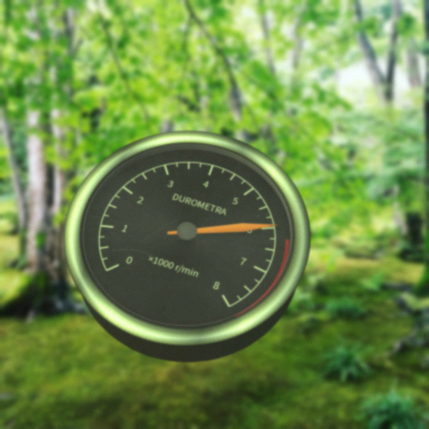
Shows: 6000 rpm
